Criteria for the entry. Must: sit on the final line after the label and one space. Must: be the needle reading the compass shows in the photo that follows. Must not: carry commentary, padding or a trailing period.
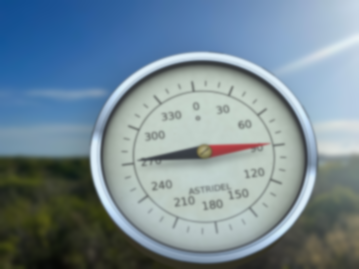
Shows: 90 °
